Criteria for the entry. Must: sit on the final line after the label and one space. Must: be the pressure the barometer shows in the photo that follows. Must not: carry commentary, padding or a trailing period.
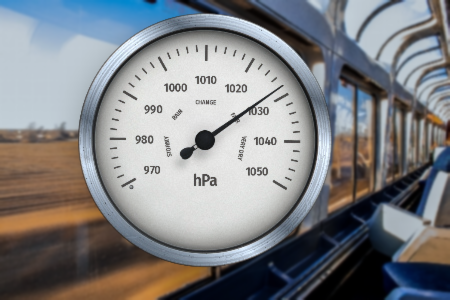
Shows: 1028 hPa
